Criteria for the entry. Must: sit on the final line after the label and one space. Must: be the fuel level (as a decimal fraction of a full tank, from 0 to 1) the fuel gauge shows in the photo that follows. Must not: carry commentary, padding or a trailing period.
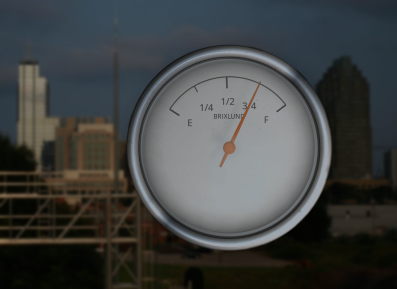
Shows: 0.75
